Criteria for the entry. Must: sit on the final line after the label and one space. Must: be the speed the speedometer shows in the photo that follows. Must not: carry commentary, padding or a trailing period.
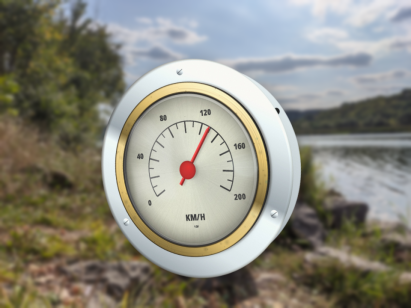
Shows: 130 km/h
